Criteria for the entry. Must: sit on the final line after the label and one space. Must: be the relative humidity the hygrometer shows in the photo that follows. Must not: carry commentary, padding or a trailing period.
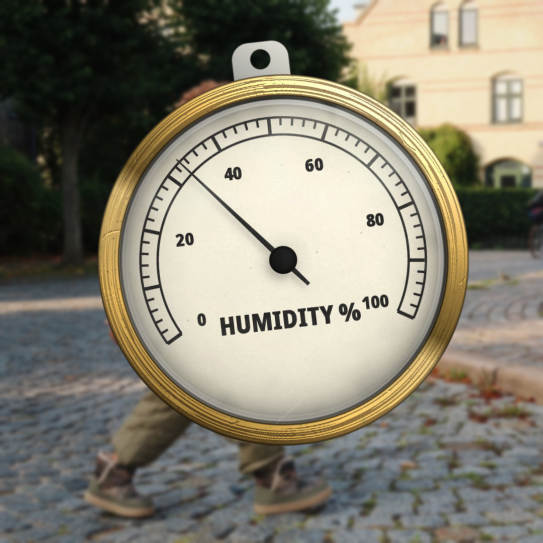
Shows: 33 %
